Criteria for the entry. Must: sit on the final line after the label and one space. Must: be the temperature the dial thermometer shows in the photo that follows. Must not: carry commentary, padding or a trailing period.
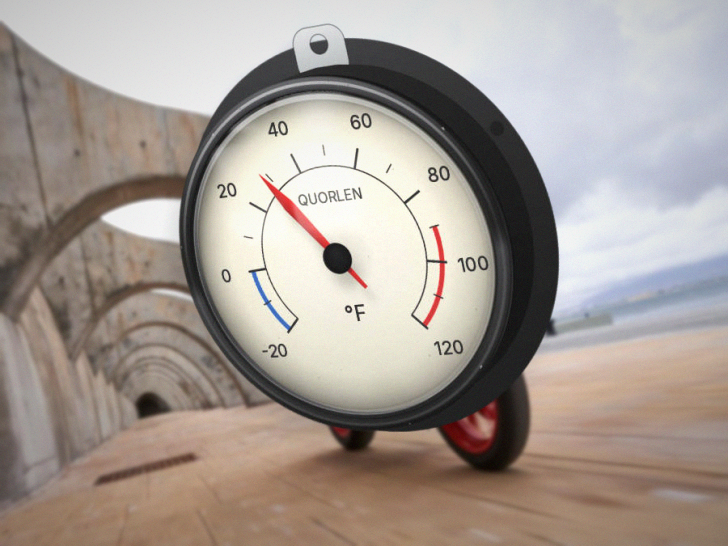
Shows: 30 °F
